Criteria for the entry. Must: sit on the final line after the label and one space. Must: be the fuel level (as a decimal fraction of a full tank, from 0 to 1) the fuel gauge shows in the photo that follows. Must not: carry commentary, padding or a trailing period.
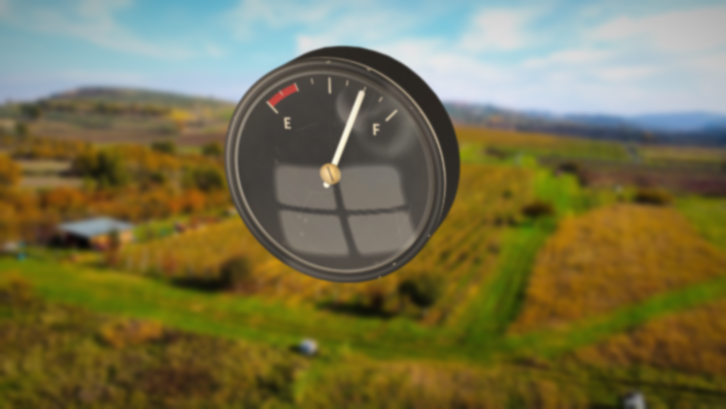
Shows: 0.75
